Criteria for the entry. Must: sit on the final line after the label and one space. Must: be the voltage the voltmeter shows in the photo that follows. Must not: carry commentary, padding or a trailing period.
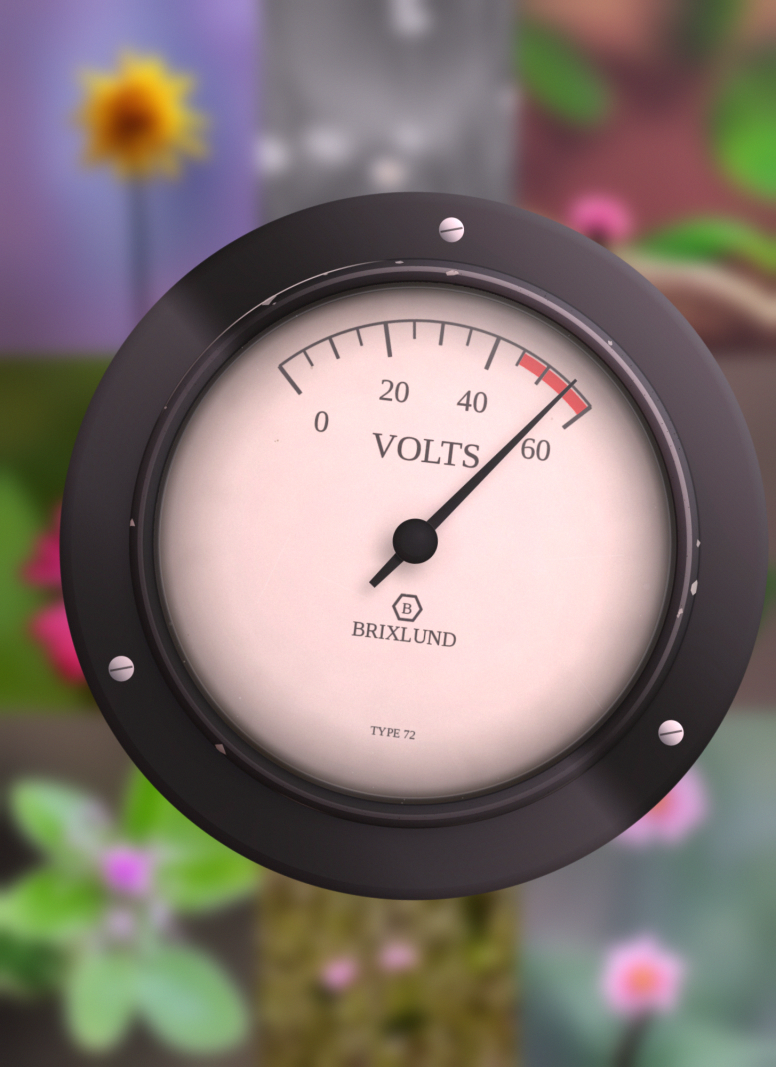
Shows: 55 V
